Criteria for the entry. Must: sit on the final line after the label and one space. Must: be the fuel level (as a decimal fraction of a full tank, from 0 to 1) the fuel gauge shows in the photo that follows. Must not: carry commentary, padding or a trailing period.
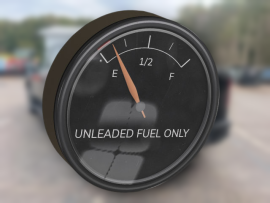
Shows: 0.125
